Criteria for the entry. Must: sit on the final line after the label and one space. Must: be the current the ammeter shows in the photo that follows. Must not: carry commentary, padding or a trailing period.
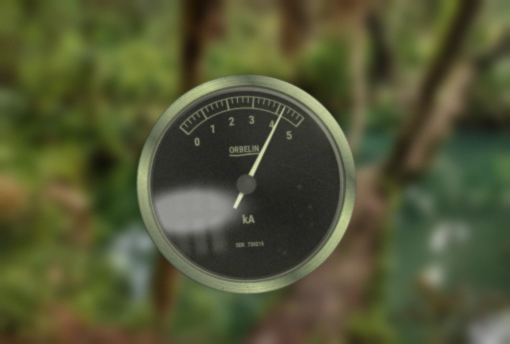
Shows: 4.2 kA
